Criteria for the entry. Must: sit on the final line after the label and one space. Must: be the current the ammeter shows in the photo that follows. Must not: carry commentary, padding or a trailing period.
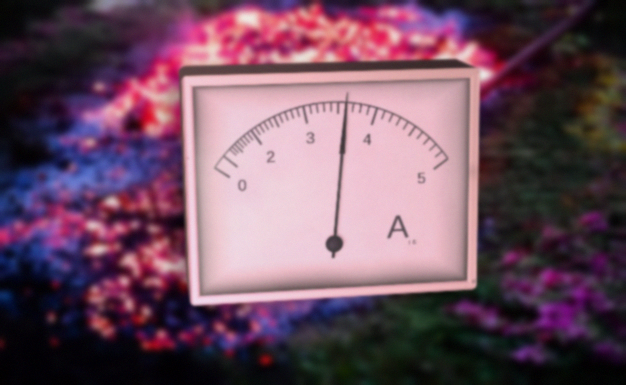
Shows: 3.6 A
